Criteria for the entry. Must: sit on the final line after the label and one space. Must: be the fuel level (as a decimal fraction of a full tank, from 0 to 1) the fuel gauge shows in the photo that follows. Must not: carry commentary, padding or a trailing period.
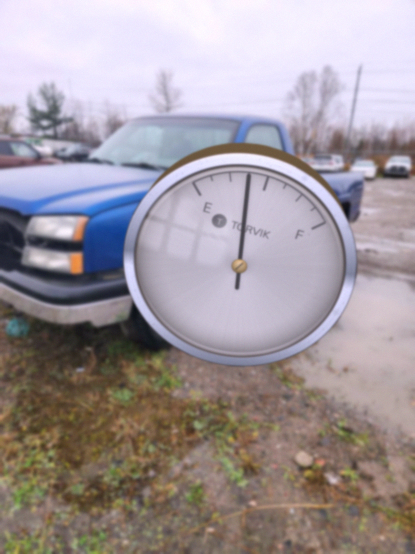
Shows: 0.375
